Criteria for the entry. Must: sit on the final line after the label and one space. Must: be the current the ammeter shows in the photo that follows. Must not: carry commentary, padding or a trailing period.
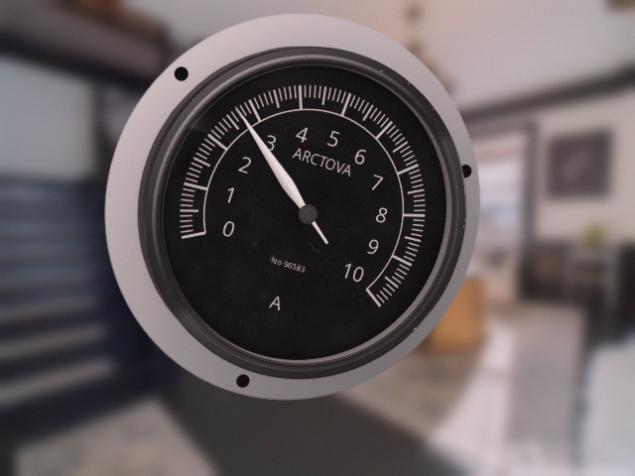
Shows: 2.7 A
